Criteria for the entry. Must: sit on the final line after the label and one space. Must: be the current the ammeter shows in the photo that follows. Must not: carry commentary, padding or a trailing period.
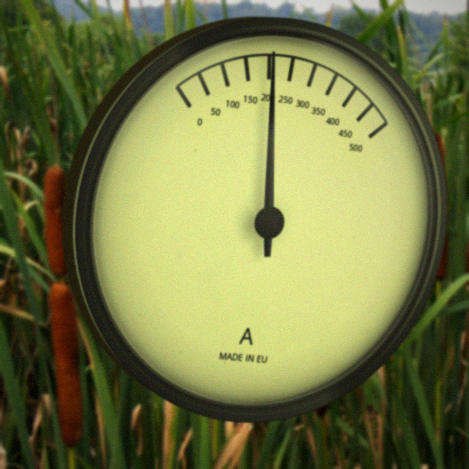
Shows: 200 A
